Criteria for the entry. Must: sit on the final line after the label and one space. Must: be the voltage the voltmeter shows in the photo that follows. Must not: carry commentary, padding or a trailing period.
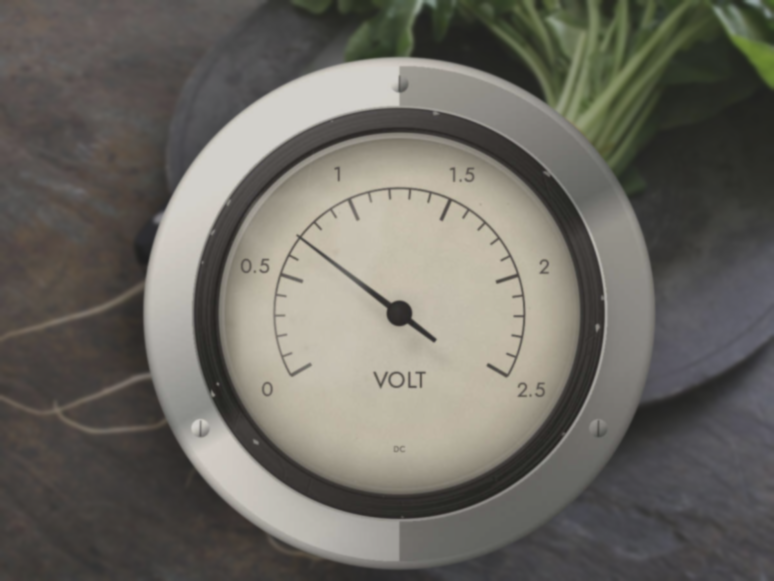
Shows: 0.7 V
